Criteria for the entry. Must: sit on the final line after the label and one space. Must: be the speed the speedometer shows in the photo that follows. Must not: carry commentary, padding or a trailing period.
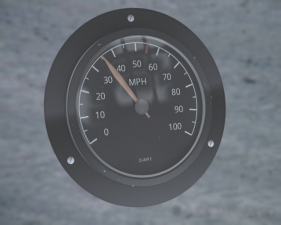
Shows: 35 mph
